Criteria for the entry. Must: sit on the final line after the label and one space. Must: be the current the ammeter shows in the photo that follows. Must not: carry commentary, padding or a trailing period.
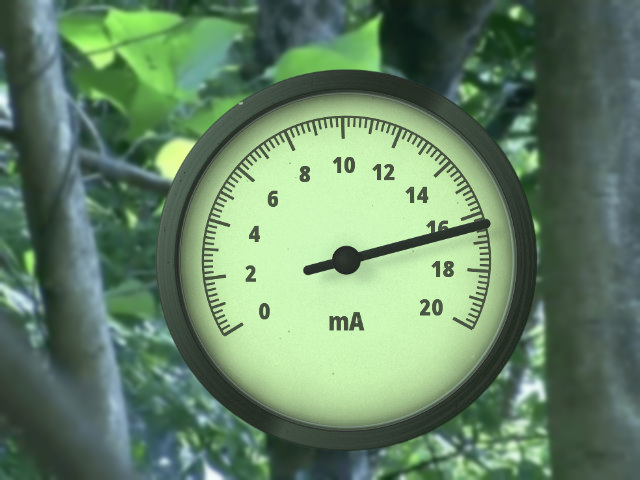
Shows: 16.4 mA
